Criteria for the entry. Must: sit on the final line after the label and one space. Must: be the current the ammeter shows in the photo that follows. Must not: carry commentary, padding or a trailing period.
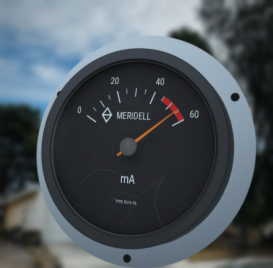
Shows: 55 mA
